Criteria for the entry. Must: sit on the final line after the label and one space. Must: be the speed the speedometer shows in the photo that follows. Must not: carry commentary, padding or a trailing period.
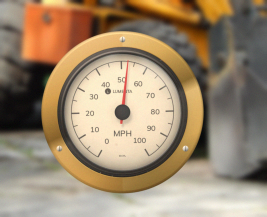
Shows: 52.5 mph
